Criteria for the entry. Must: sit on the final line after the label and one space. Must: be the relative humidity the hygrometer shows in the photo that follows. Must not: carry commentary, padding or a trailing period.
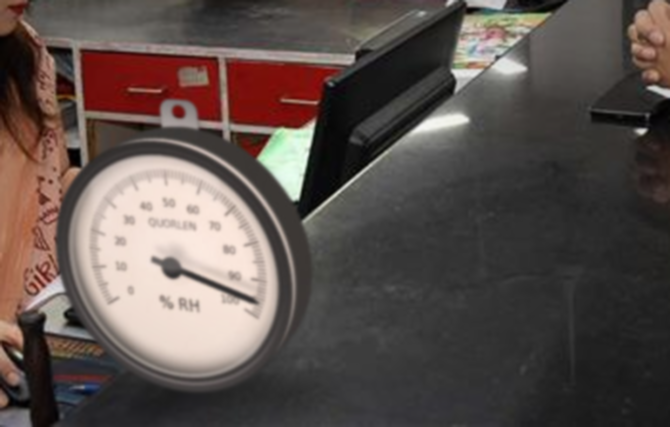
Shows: 95 %
